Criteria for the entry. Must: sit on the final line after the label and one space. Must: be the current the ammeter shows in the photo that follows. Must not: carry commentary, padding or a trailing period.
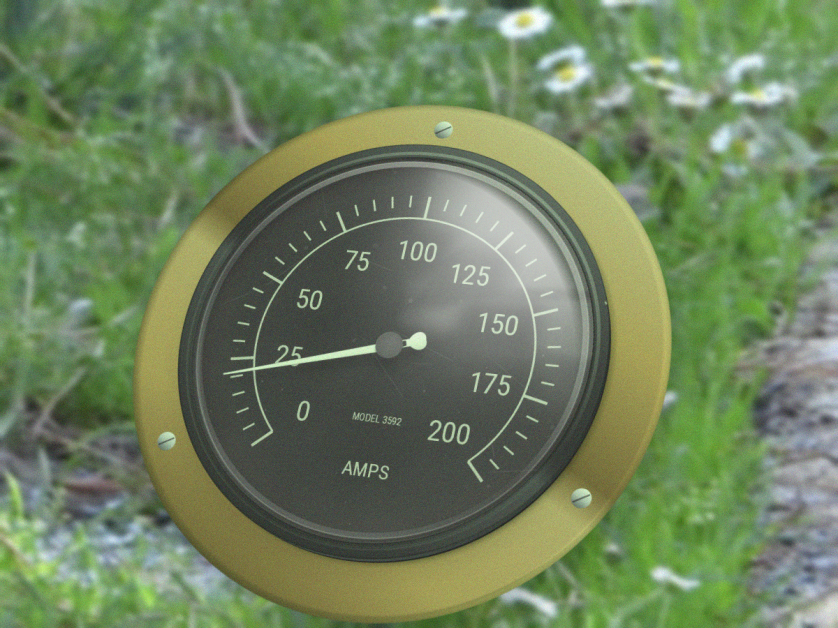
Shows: 20 A
